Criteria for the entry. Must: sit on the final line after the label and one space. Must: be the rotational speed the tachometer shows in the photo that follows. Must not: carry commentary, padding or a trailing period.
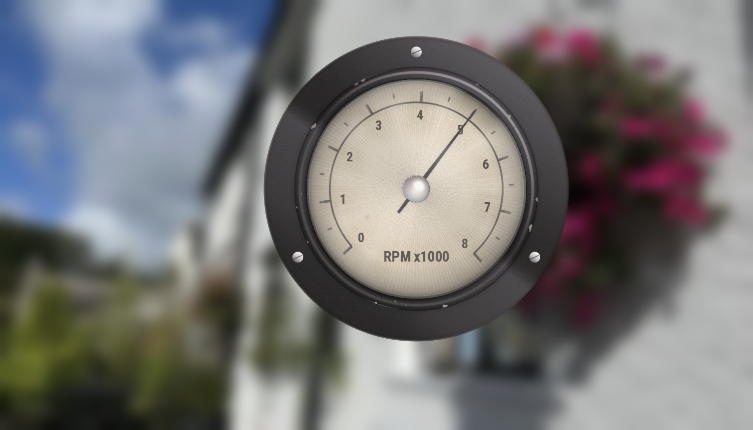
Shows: 5000 rpm
